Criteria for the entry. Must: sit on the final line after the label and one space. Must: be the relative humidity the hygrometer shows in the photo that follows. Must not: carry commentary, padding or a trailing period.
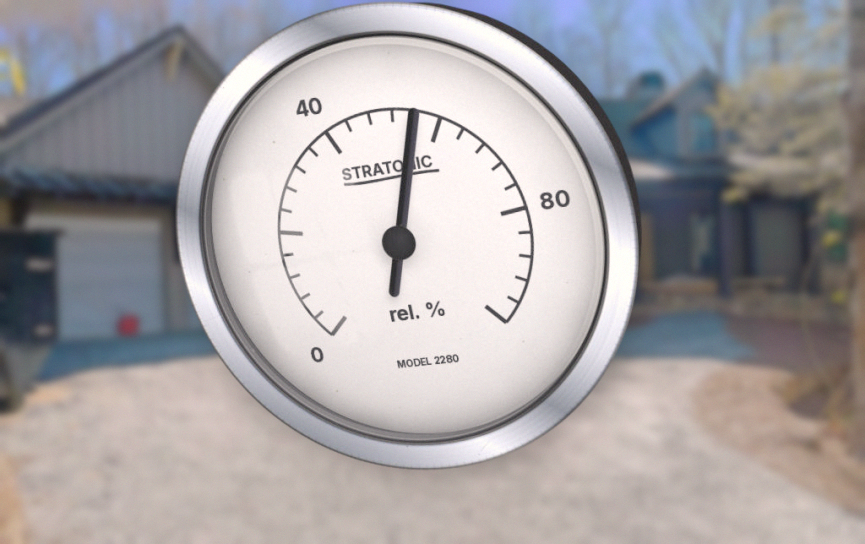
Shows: 56 %
